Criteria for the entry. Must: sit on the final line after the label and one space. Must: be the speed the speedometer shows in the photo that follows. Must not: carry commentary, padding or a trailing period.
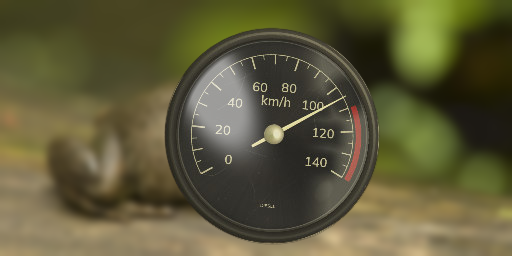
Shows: 105 km/h
